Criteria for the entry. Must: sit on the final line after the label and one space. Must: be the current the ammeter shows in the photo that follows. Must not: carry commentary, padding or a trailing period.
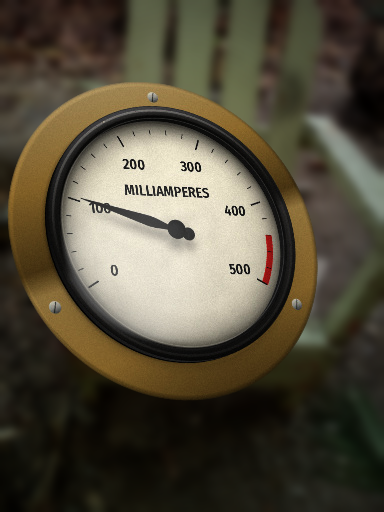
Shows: 100 mA
